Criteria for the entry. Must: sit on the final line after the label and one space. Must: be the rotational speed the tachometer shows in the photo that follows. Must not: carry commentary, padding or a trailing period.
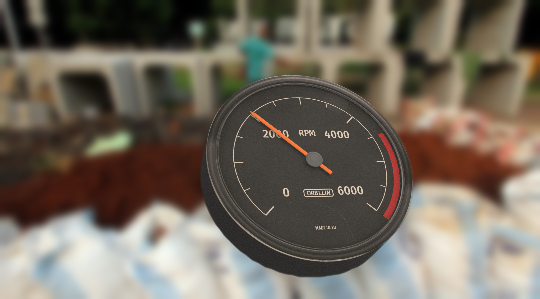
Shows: 2000 rpm
